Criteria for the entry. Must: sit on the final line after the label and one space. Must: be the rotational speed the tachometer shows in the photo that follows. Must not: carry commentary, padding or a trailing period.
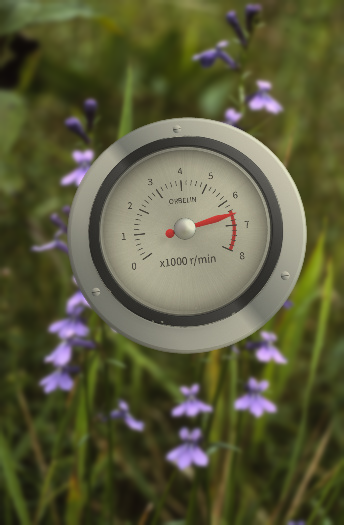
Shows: 6600 rpm
